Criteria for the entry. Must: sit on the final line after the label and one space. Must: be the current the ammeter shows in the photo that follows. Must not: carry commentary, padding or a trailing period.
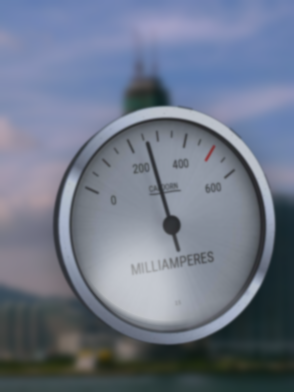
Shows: 250 mA
